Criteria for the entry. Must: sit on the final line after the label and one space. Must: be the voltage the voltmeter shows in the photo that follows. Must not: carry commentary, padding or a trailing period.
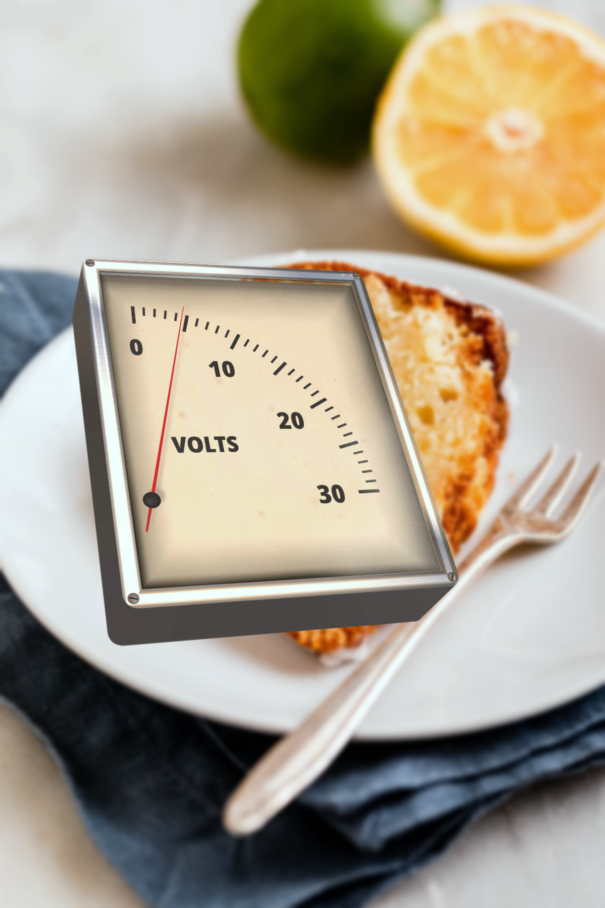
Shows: 4.5 V
